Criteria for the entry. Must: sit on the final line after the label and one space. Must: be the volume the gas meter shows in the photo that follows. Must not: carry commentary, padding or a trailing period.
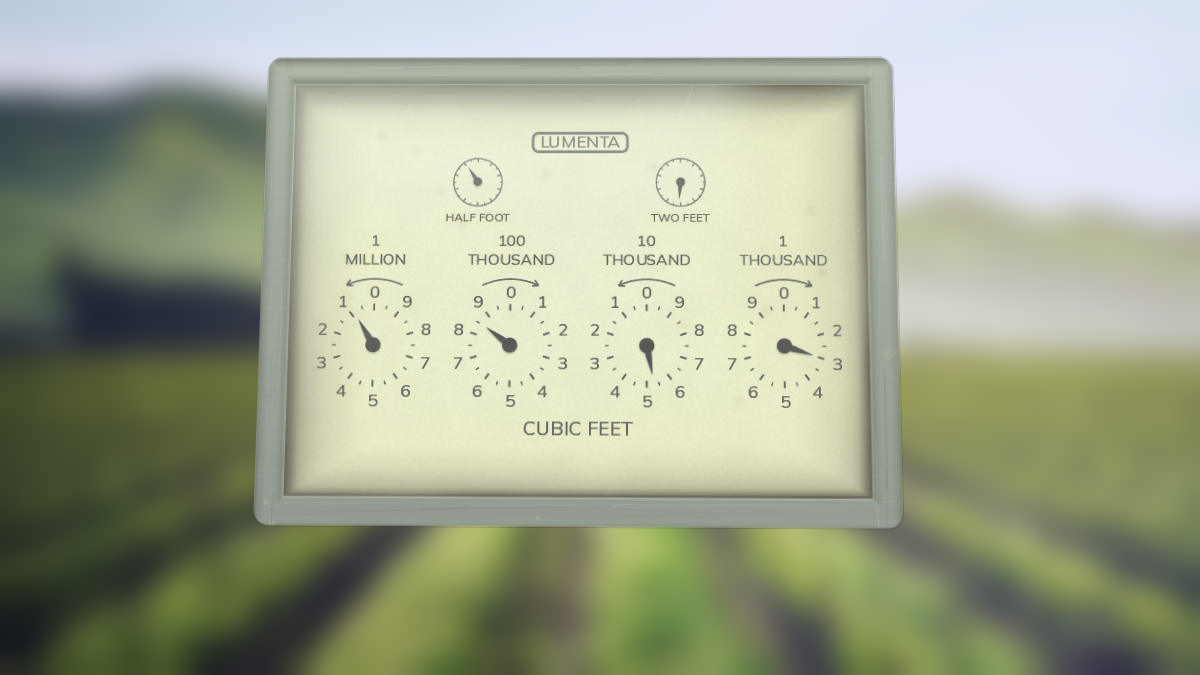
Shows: 85300 ft³
